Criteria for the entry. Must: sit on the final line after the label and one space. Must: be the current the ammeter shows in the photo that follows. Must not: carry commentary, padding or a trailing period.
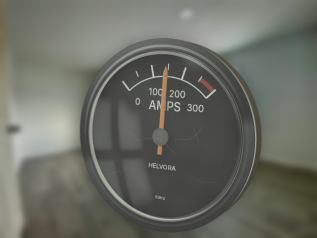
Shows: 150 A
